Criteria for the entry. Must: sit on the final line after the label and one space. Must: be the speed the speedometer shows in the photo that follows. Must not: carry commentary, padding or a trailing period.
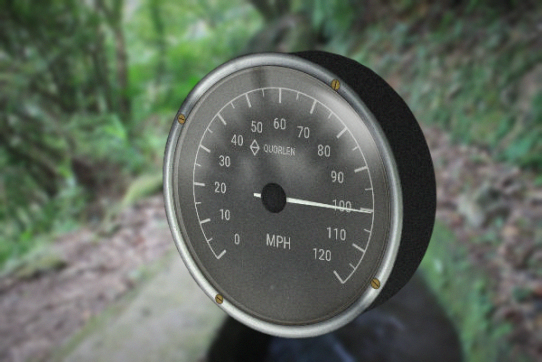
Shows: 100 mph
